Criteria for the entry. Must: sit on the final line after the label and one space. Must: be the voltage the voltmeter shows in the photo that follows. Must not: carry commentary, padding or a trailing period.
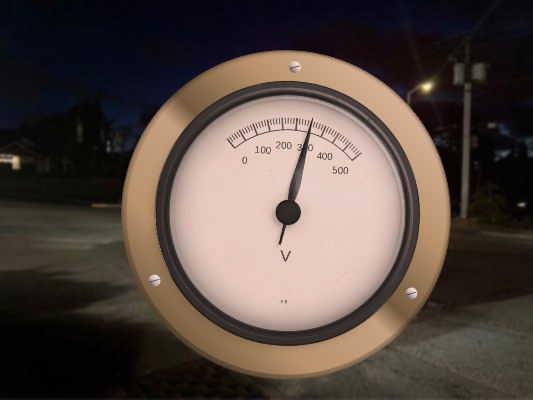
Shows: 300 V
